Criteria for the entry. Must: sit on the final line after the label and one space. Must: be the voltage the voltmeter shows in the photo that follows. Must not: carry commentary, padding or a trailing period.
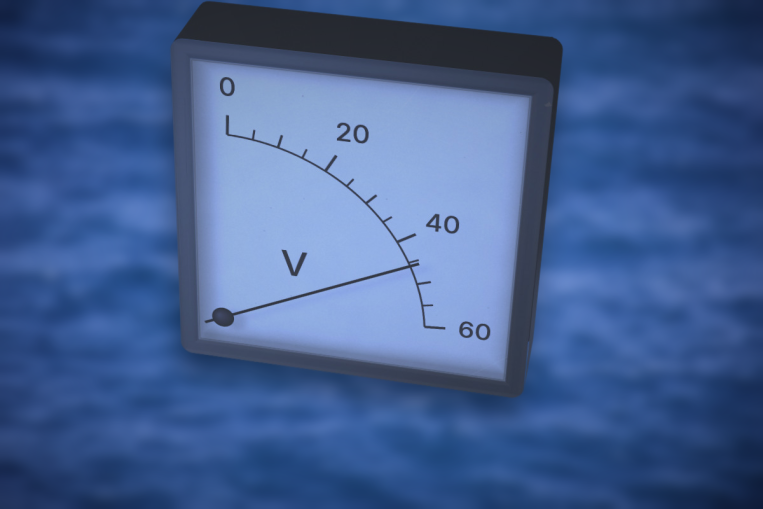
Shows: 45 V
